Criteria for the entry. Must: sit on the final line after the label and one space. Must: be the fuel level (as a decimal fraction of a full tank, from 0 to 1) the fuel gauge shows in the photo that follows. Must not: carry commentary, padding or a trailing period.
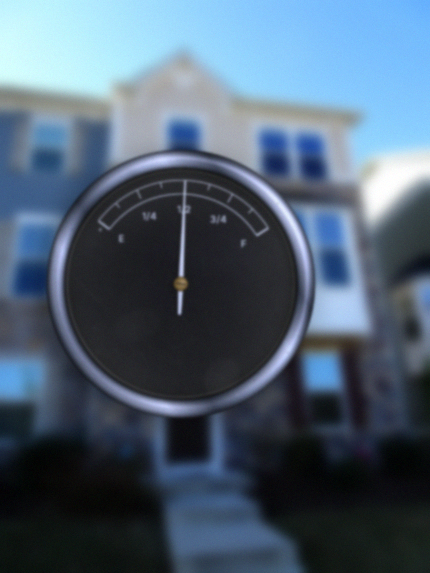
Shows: 0.5
